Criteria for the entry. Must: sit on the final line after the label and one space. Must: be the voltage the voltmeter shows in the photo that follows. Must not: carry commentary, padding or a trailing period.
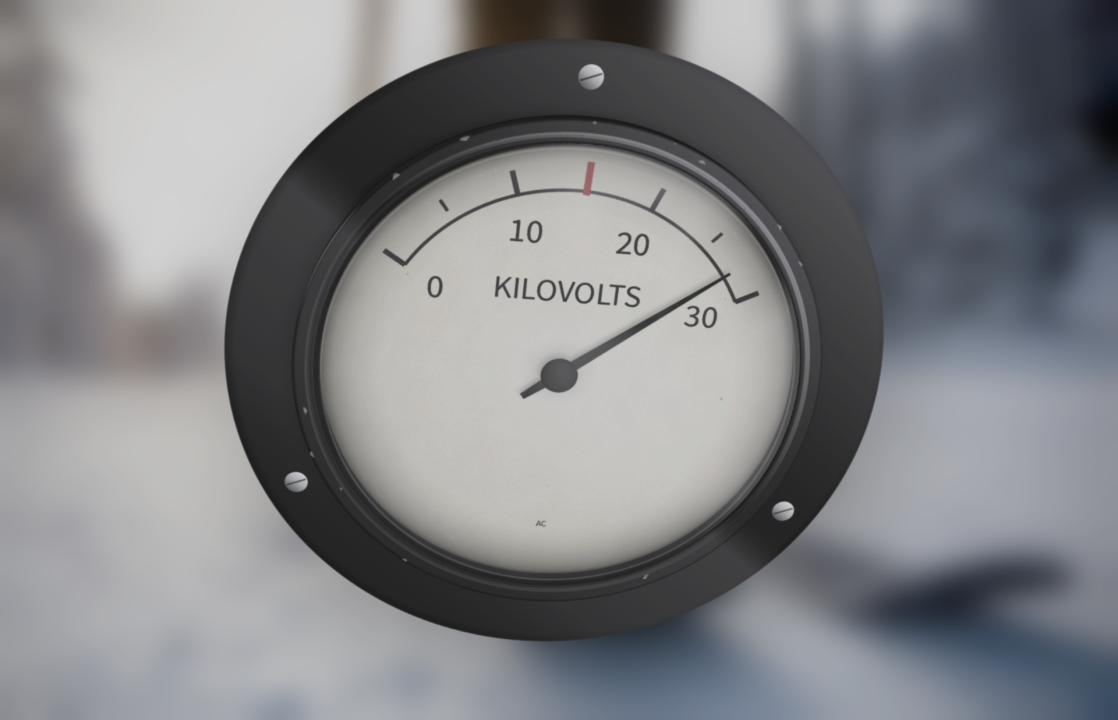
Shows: 27.5 kV
